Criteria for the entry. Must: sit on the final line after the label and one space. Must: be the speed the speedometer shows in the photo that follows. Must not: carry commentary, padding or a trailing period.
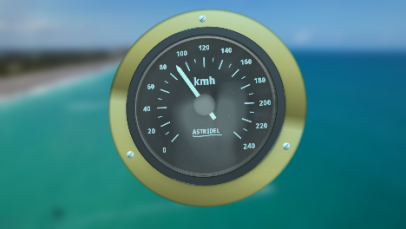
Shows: 90 km/h
